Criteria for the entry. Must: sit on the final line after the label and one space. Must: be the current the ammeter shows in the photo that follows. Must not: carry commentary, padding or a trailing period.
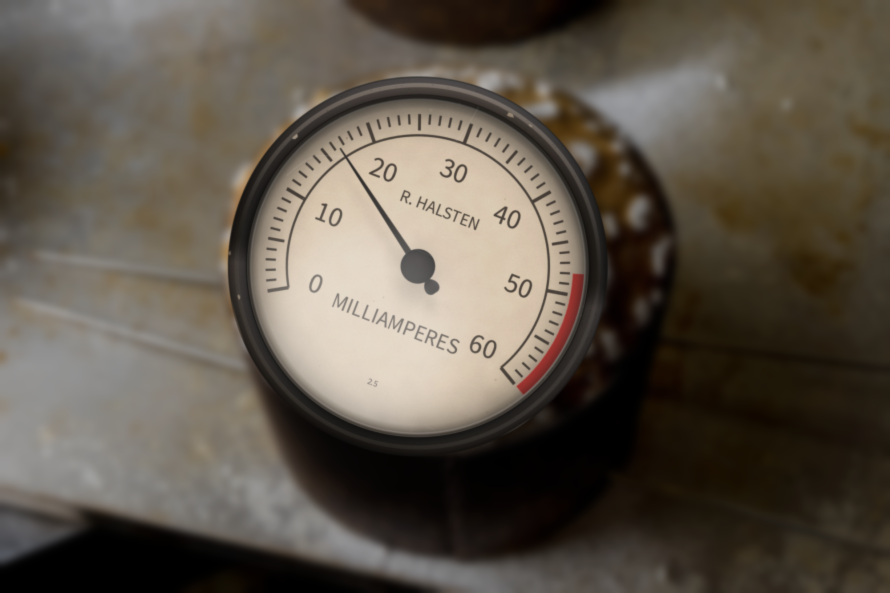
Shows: 16.5 mA
